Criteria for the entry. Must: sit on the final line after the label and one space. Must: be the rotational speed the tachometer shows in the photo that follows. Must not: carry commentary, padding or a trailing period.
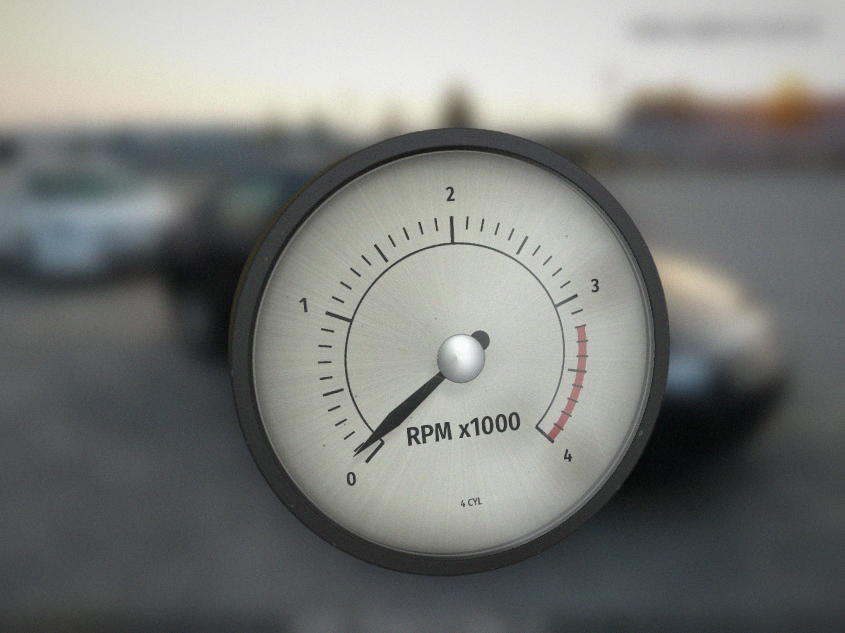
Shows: 100 rpm
